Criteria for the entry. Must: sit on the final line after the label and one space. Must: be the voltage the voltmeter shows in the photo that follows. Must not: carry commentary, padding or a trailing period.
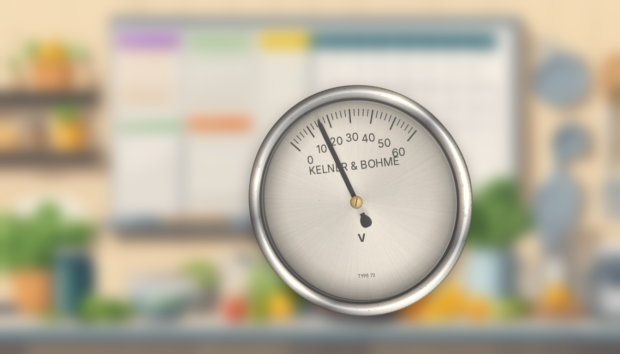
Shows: 16 V
